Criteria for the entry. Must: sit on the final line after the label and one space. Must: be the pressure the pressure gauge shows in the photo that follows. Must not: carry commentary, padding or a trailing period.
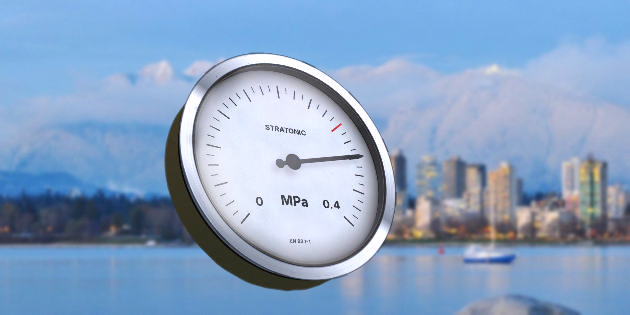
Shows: 0.32 MPa
